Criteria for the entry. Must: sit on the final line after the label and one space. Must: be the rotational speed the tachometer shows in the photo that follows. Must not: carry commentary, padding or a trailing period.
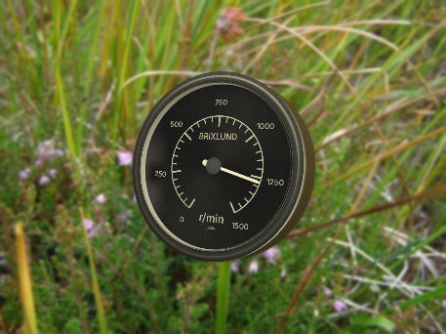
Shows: 1275 rpm
